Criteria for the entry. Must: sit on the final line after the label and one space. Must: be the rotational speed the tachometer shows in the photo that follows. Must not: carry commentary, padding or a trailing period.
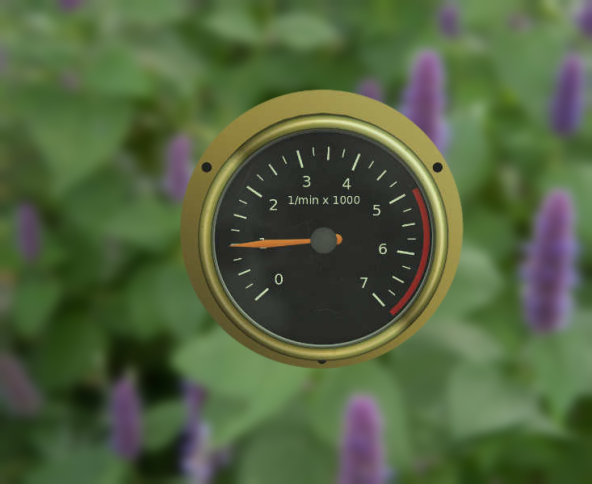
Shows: 1000 rpm
